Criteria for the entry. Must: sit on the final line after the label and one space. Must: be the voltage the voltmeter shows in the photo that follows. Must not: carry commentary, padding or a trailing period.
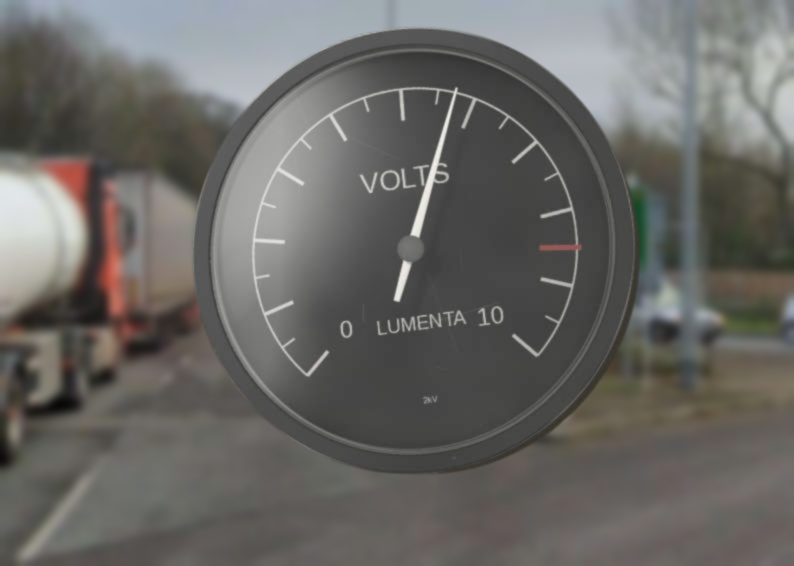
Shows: 5.75 V
